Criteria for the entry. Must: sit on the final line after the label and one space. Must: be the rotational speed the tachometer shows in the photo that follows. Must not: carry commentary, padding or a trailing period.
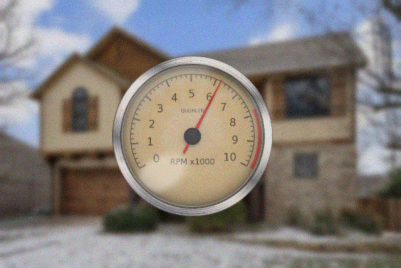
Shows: 6200 rpm
